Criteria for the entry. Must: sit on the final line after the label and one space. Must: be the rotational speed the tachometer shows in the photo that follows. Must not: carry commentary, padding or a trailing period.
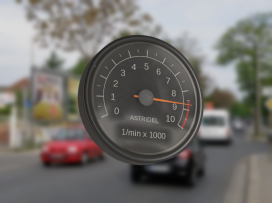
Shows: 8750 rpm
